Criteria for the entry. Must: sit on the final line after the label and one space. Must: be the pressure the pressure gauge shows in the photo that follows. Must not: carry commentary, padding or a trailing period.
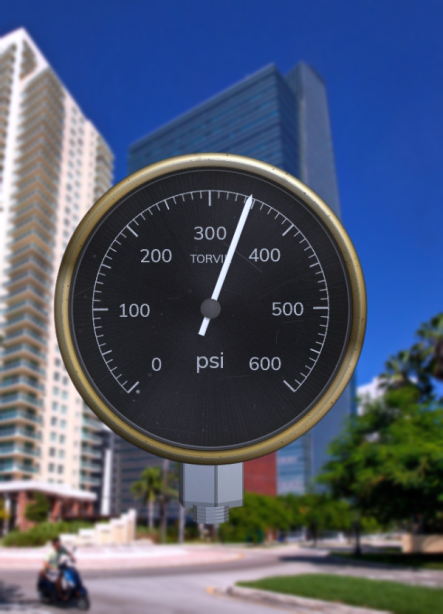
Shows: 345 psi
